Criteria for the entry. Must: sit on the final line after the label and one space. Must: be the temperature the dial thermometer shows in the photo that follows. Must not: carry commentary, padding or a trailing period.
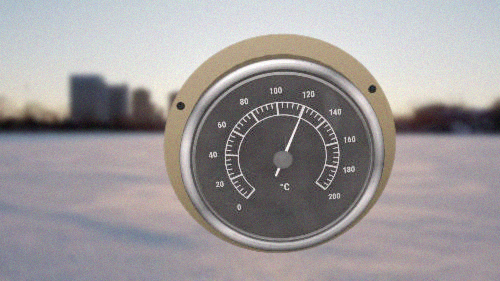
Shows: 120 °C
